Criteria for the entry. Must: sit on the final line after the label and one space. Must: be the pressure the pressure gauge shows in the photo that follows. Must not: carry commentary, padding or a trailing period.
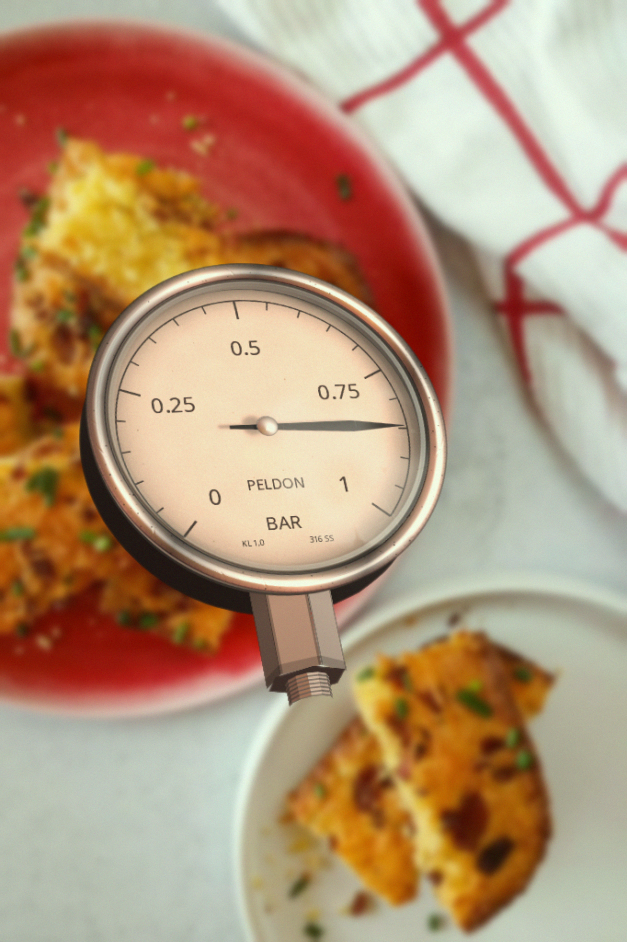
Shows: 0.85 bar
